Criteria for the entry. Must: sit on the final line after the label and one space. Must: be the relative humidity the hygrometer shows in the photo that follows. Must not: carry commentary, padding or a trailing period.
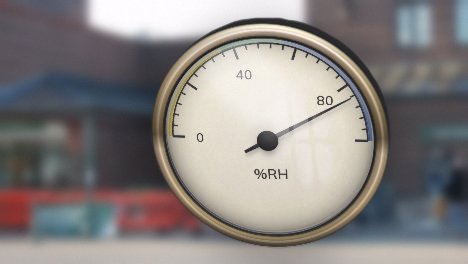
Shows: 84 %
